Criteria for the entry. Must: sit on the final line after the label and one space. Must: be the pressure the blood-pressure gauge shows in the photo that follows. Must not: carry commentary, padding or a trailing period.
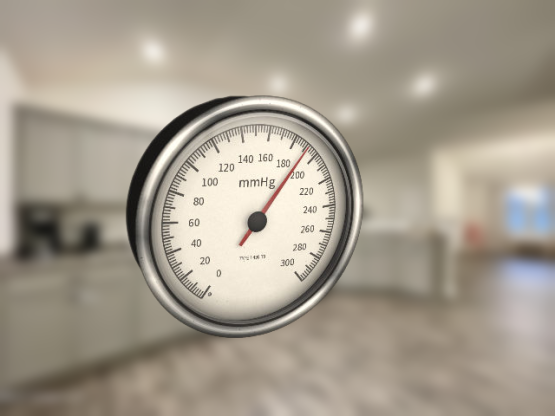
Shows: 190 mmHg
